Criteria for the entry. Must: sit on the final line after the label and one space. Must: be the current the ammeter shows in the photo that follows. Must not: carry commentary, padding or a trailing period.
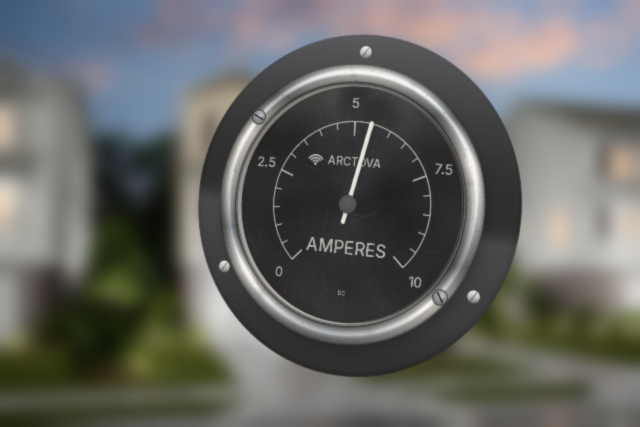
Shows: 5.5 A
